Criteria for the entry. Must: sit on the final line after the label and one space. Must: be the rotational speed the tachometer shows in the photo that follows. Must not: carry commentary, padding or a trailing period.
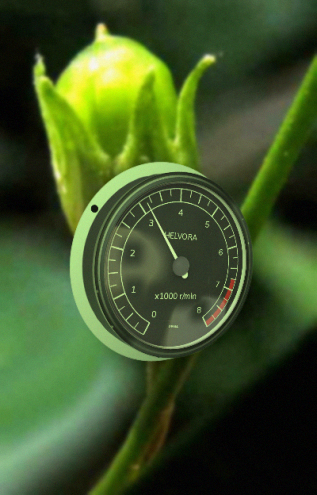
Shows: 3125 rpm
